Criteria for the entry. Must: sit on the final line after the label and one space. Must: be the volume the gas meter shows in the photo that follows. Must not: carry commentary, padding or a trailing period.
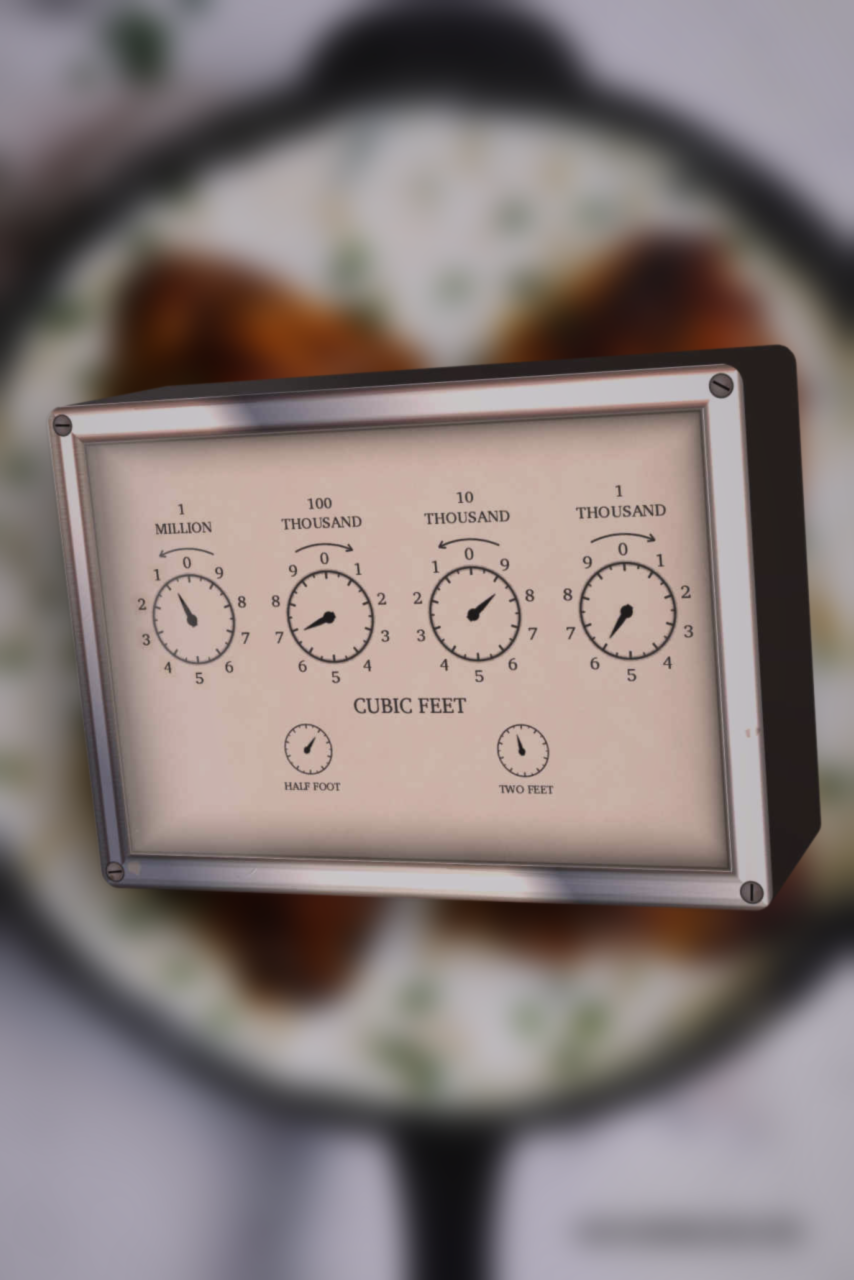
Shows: 68600 ft³
